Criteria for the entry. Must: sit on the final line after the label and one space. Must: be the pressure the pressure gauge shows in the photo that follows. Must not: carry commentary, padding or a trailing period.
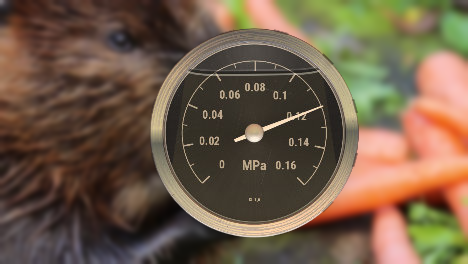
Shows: 0.12 MPa
